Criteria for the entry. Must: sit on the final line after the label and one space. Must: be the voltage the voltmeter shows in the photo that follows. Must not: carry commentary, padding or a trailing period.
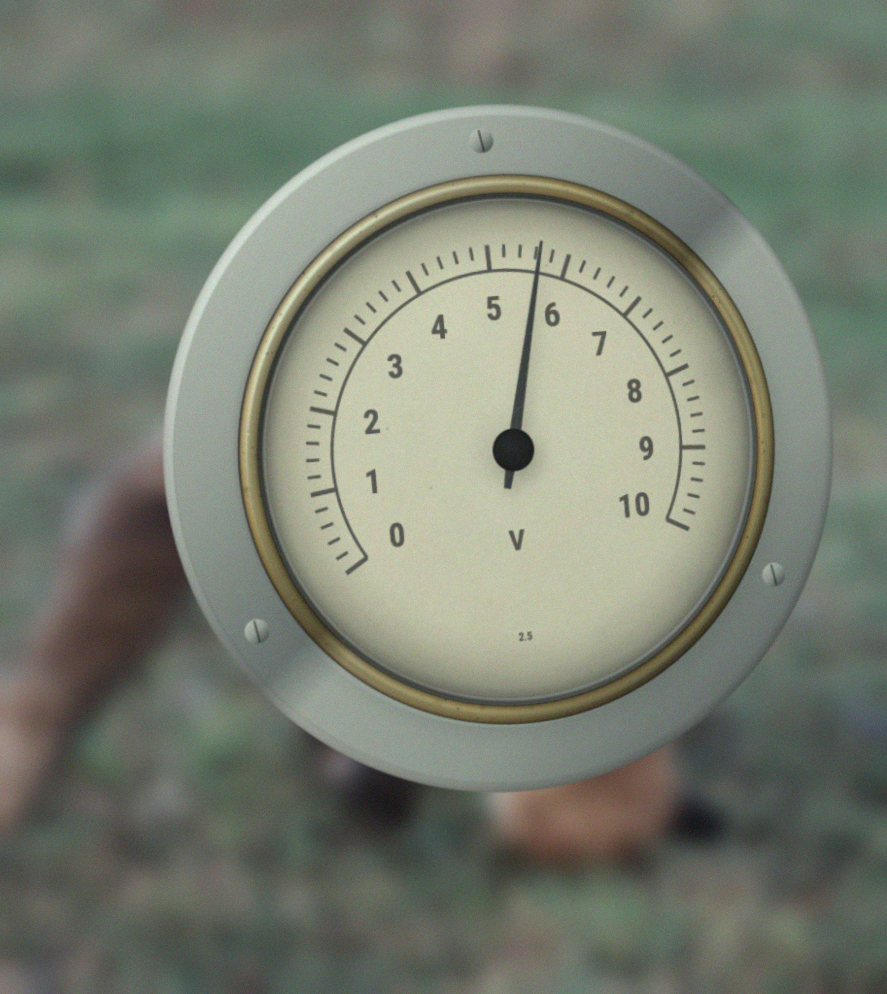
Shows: 5.6 V
